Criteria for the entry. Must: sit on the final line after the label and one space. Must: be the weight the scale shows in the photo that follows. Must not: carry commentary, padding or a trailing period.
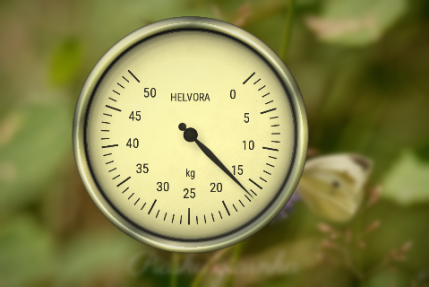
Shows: 16.5 kg
